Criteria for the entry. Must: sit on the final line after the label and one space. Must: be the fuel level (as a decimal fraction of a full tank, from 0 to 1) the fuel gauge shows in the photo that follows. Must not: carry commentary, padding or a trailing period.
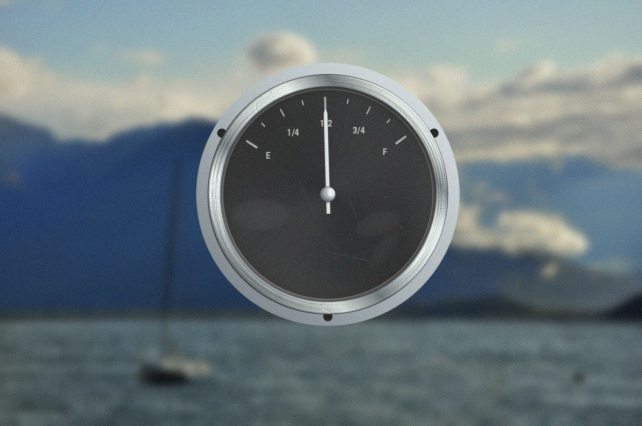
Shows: 0.5
